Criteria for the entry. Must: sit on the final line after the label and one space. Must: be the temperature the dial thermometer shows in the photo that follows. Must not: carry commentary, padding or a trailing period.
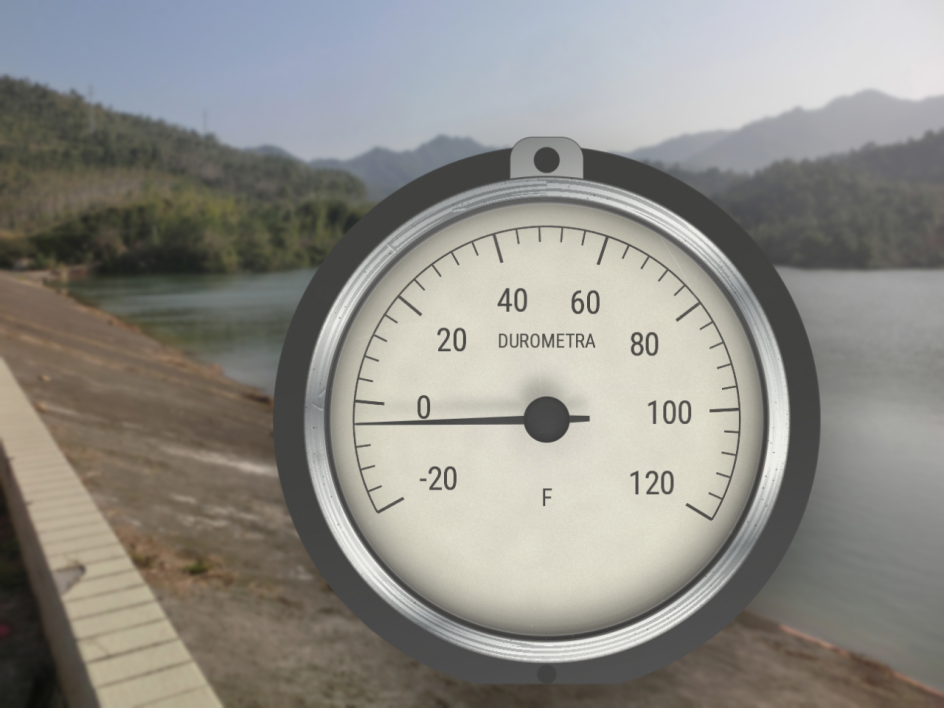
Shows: -4 °F
